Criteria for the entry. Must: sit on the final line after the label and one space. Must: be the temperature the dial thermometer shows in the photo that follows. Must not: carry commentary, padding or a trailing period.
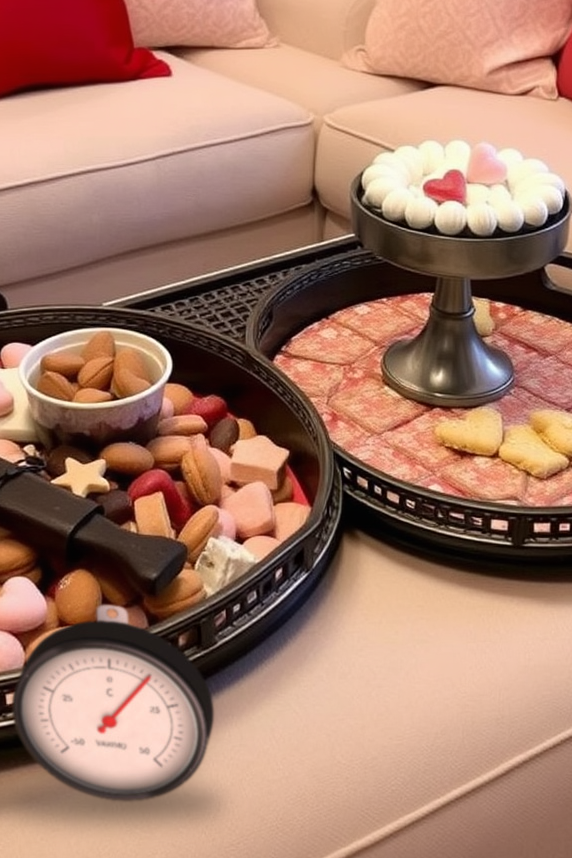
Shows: 12.5 °C
